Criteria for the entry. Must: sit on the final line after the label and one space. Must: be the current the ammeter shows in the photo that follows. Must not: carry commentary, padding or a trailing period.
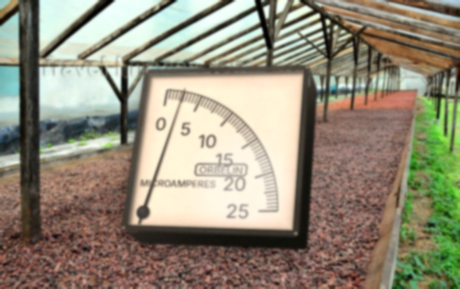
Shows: 2.5 µA
